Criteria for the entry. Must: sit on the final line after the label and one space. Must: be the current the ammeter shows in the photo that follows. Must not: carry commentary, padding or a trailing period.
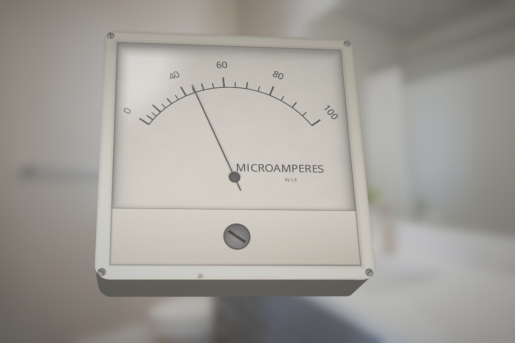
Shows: 45 µA
